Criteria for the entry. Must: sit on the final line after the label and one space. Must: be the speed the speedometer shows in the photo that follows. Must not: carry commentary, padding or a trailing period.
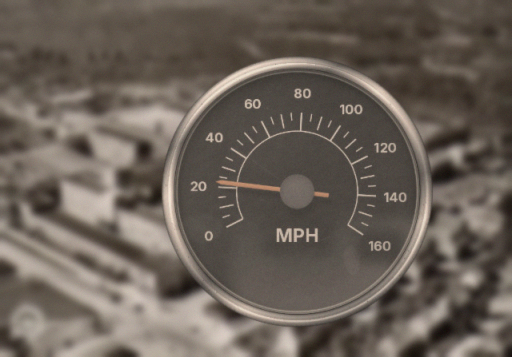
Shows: 22.5 mph
